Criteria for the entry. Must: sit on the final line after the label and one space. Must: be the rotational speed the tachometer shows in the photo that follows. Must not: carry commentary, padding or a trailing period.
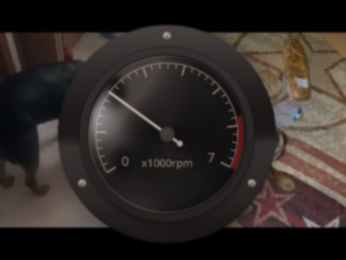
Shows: 2000 rpm
